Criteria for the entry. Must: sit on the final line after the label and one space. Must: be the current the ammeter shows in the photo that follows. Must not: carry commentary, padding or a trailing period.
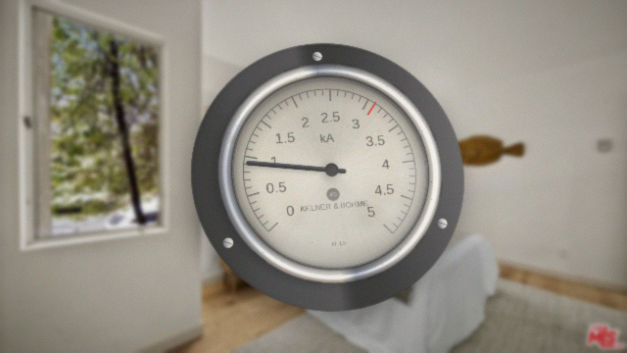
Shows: 0.9 kA
